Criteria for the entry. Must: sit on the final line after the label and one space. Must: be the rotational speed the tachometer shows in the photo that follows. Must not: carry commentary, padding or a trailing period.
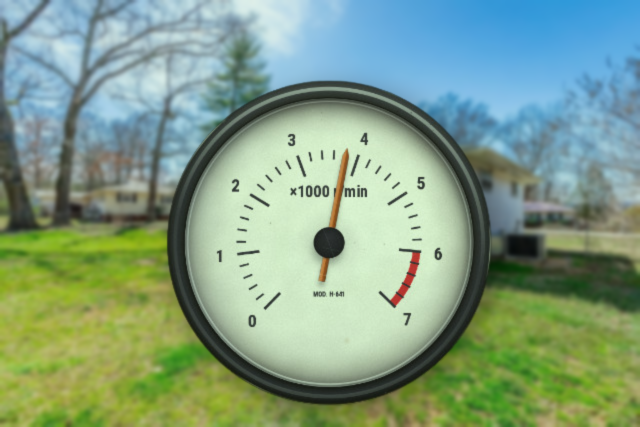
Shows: 3800 rpm
